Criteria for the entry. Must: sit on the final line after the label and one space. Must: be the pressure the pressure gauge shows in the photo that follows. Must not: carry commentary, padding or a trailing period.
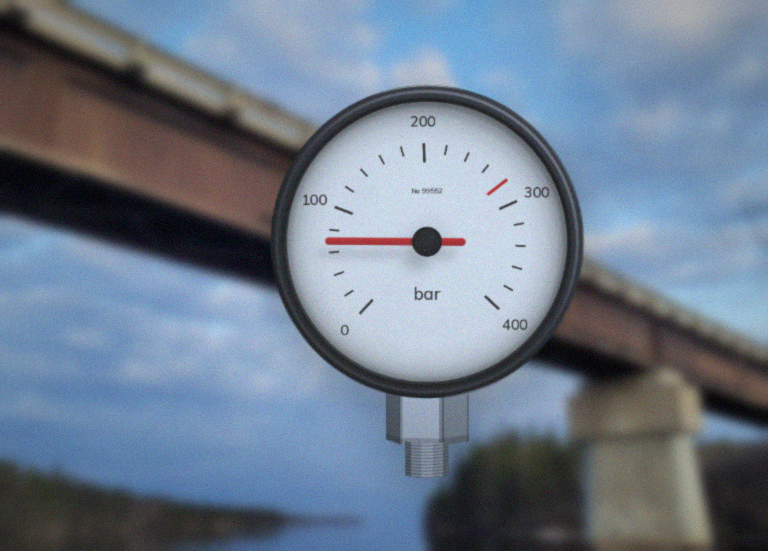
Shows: 70 bar
